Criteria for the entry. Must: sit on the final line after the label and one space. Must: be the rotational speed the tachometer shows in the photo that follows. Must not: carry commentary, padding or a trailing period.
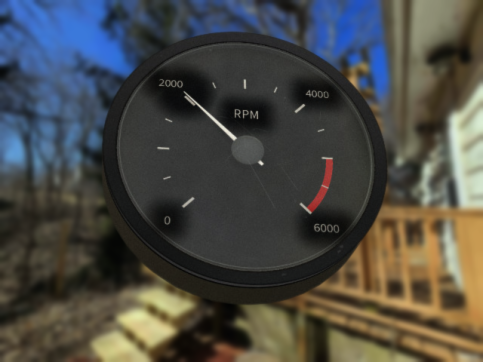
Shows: 2000 rpm
